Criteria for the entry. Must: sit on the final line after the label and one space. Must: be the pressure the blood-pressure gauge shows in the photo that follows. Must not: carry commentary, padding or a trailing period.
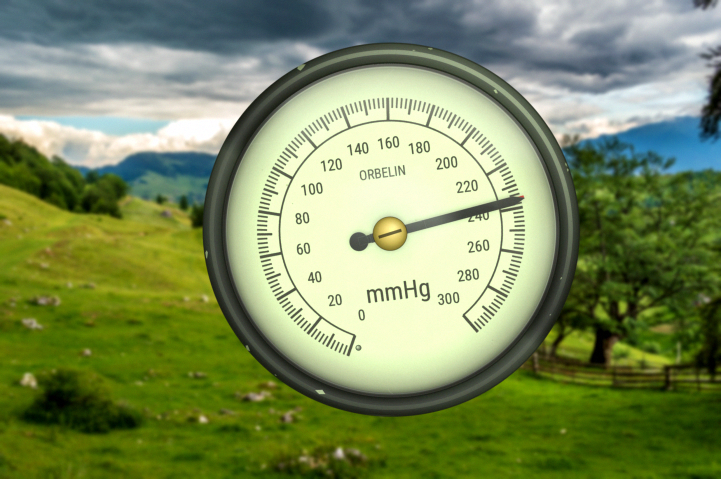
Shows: 236 mmHg
